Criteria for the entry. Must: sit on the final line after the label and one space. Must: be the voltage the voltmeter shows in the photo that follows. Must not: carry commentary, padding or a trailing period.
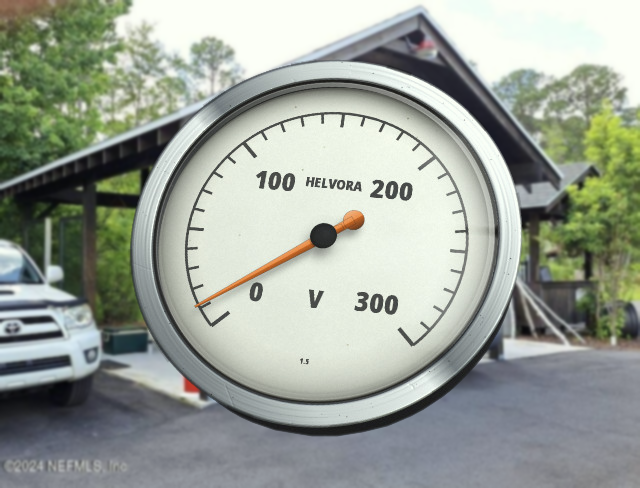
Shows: 10 V
